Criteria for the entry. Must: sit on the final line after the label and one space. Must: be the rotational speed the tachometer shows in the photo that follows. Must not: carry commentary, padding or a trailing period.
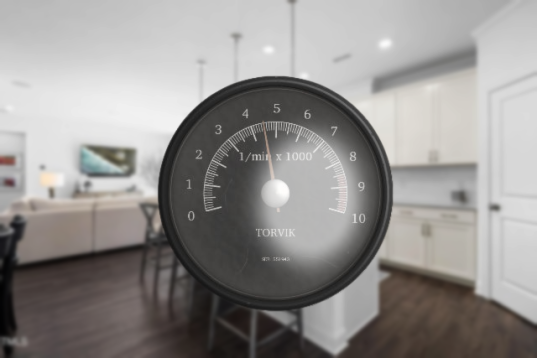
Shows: 4500 rpm
